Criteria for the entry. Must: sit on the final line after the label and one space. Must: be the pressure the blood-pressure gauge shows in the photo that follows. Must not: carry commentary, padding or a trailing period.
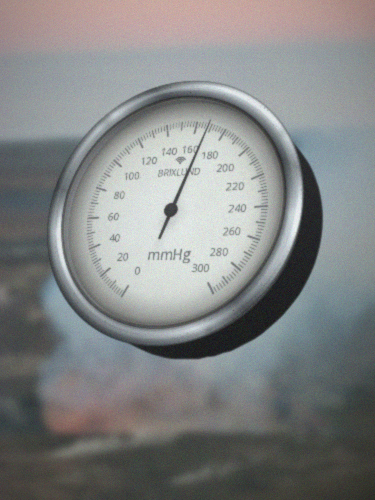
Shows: 170 mmHg
